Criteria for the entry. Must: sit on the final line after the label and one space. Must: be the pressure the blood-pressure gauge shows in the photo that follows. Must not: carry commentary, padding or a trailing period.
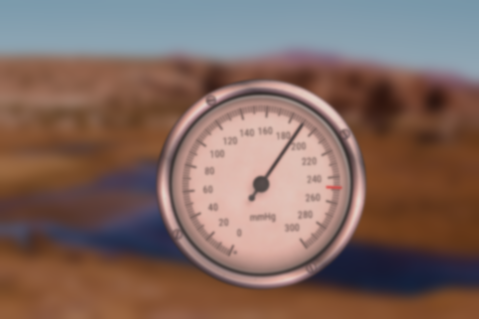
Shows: 190 mmHg
